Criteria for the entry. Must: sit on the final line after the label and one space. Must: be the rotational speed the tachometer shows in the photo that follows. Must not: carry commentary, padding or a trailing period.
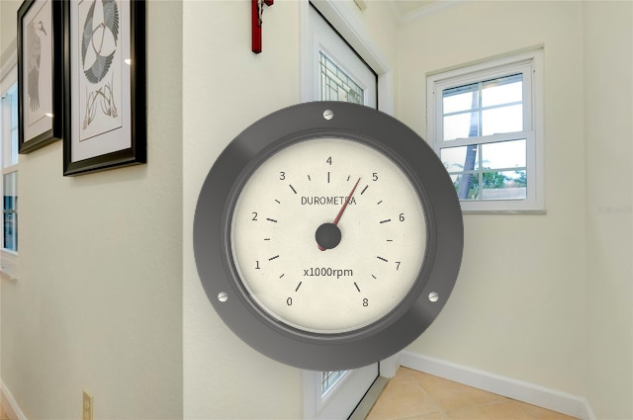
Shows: 4750 rpm
